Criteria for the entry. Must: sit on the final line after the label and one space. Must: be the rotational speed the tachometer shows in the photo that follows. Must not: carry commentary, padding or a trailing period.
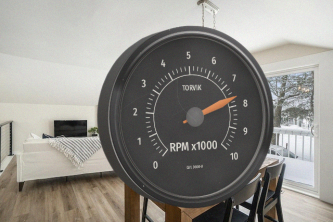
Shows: 7600 rpm
